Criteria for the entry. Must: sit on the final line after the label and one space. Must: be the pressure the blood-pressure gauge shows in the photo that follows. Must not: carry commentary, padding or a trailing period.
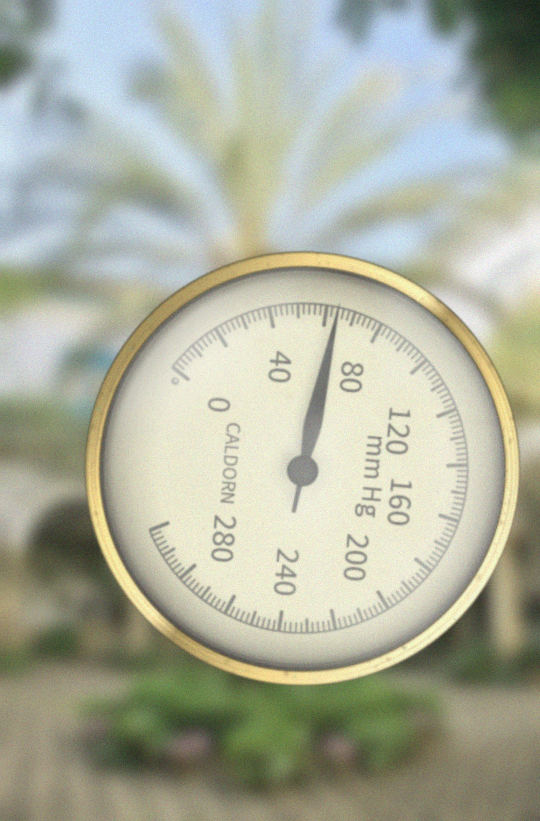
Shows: 64 mmHg
